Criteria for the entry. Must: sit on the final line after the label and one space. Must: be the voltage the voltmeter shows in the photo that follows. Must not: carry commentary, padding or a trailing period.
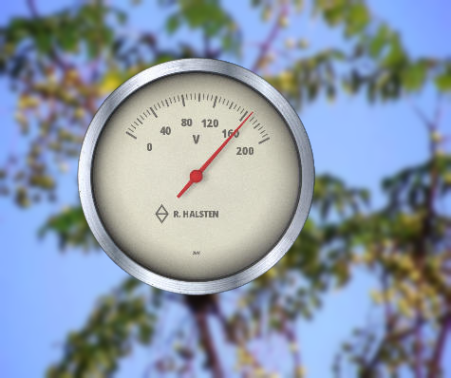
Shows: 165 V
